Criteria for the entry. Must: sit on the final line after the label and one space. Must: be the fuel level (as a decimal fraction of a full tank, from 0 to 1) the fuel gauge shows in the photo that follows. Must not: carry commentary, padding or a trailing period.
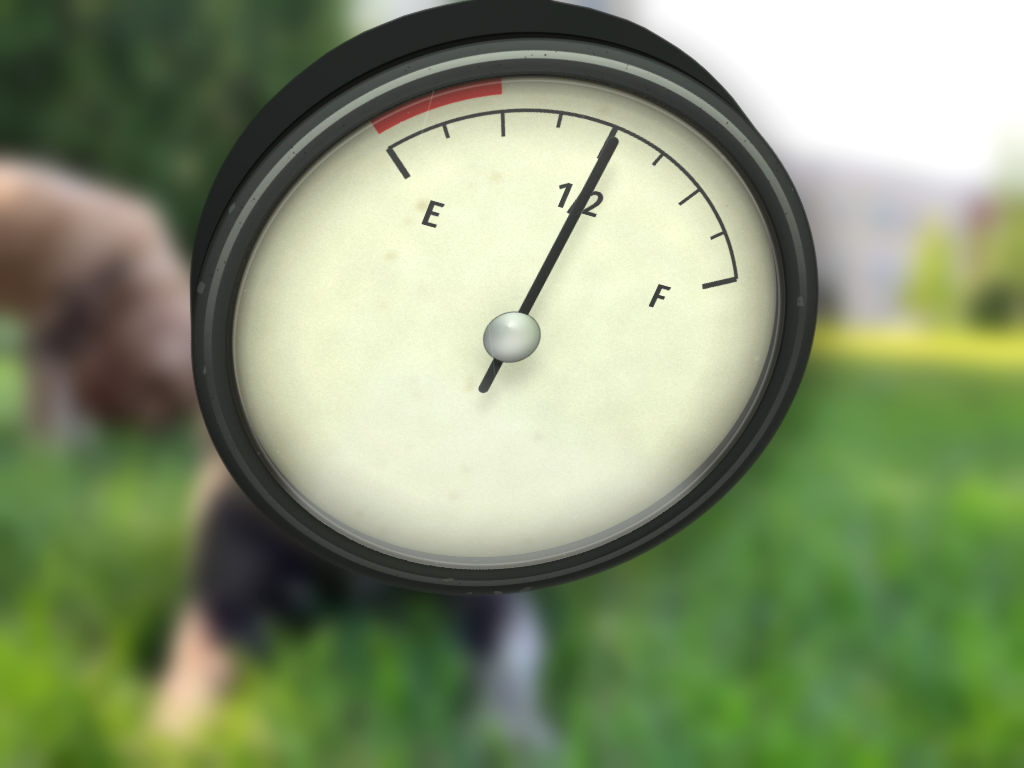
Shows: 0.5
